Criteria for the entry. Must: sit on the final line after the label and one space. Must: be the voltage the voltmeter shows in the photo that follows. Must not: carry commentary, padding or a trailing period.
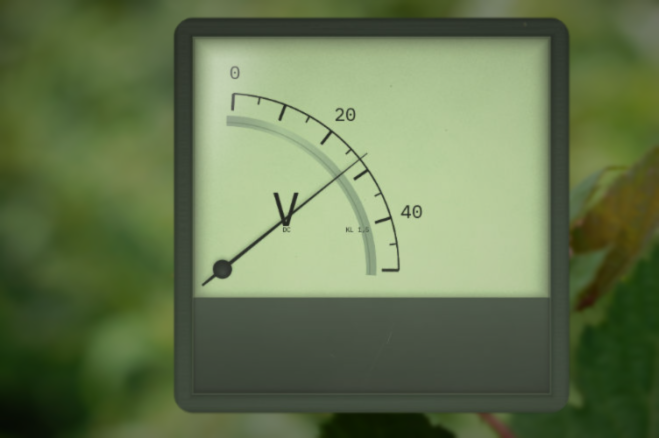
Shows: 27.5 V
